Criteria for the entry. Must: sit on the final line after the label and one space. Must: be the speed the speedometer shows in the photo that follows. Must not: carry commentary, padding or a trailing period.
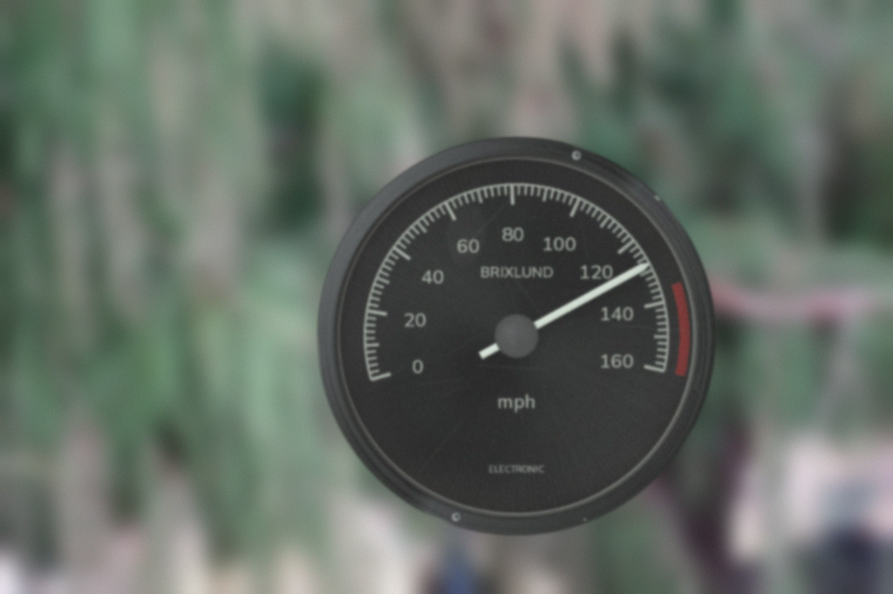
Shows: 128 mph
